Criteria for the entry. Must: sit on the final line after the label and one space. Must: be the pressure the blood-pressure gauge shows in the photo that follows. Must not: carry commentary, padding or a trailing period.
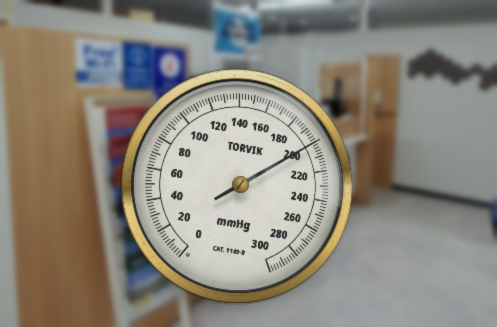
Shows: 200 mmHg
